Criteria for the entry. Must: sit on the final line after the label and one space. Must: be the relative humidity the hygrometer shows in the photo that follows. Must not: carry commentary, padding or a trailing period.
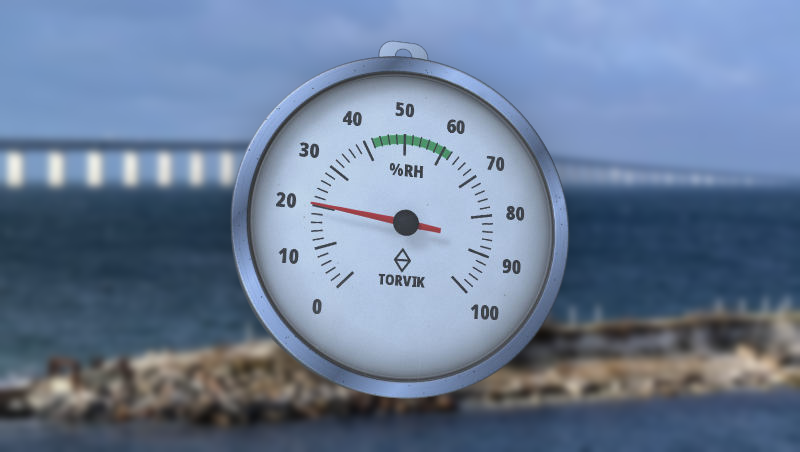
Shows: 20 %
